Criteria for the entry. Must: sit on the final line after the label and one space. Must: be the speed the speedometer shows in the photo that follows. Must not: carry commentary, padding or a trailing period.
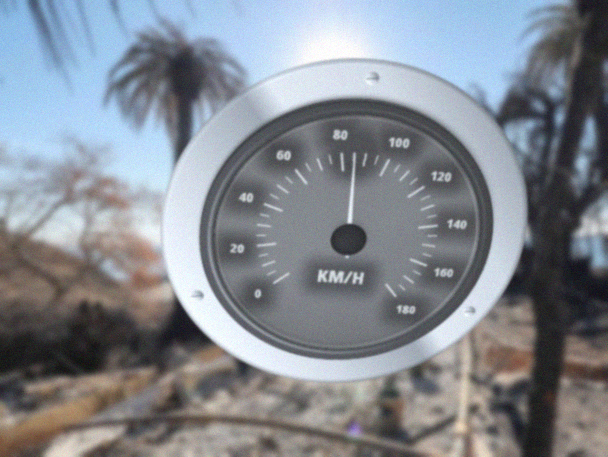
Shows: 85 km/h
